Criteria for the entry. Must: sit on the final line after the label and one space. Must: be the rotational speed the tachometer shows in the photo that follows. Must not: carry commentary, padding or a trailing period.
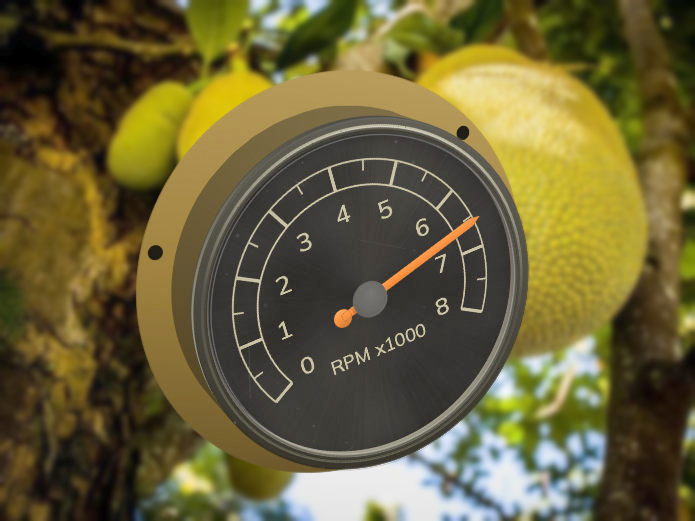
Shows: 6500 rpm
